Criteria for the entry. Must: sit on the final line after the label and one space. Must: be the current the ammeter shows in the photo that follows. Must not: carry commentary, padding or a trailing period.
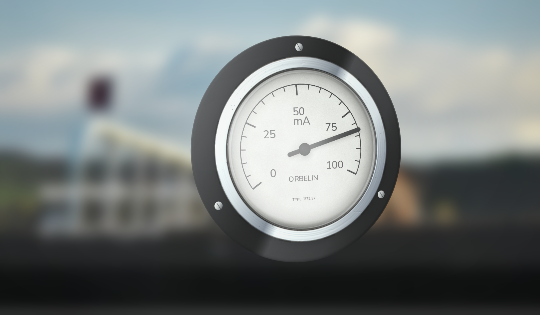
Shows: 82.5 mA
